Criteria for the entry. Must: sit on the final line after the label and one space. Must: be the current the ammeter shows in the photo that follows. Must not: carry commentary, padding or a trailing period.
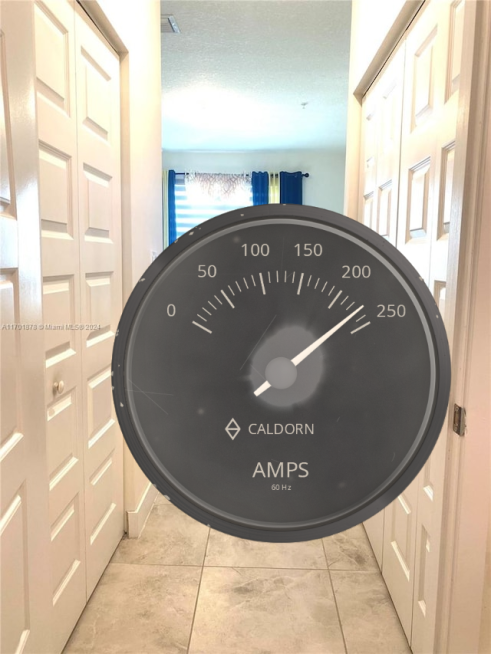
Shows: 230 A
